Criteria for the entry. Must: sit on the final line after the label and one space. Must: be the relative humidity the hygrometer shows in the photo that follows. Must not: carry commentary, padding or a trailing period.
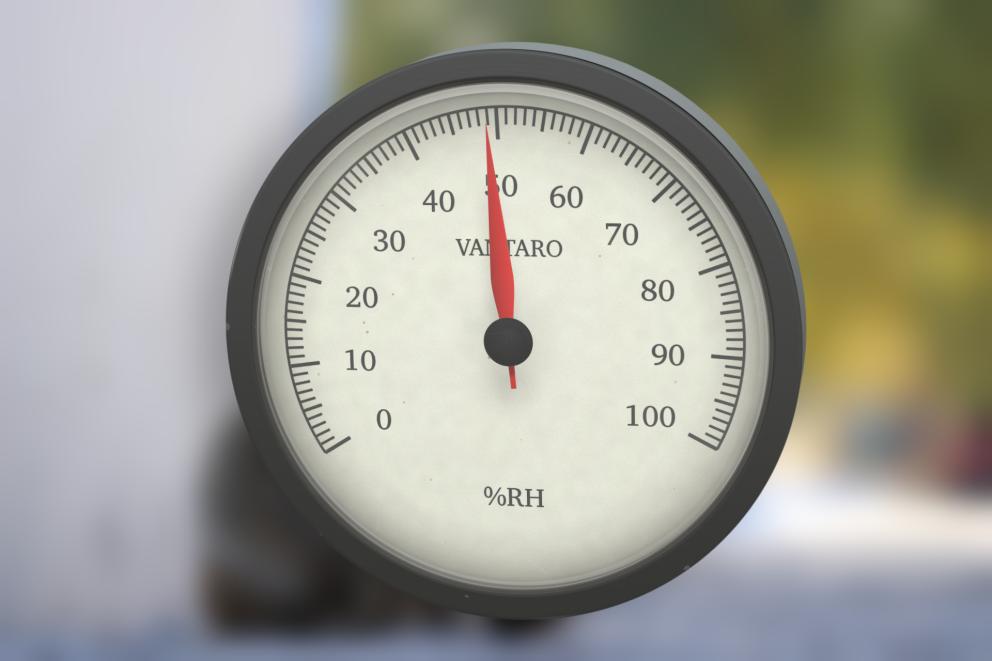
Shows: 49 %
